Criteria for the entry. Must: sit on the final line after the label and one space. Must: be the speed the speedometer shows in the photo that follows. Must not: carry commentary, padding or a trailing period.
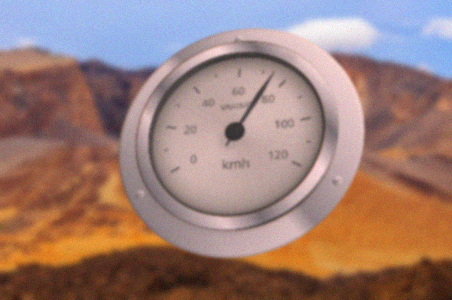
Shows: 75 km/h
